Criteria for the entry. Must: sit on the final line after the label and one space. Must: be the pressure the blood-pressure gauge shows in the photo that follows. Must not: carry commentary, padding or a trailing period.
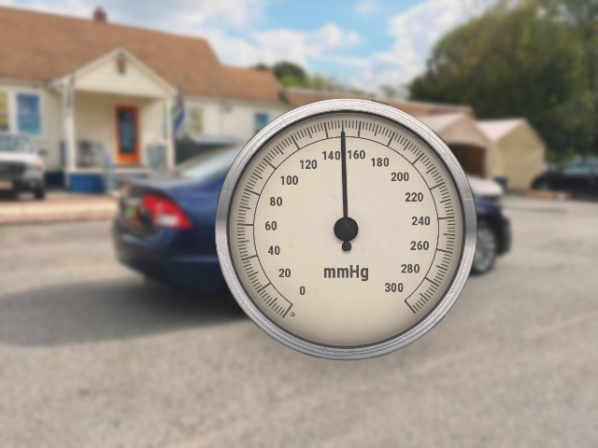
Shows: 150 mmHg
